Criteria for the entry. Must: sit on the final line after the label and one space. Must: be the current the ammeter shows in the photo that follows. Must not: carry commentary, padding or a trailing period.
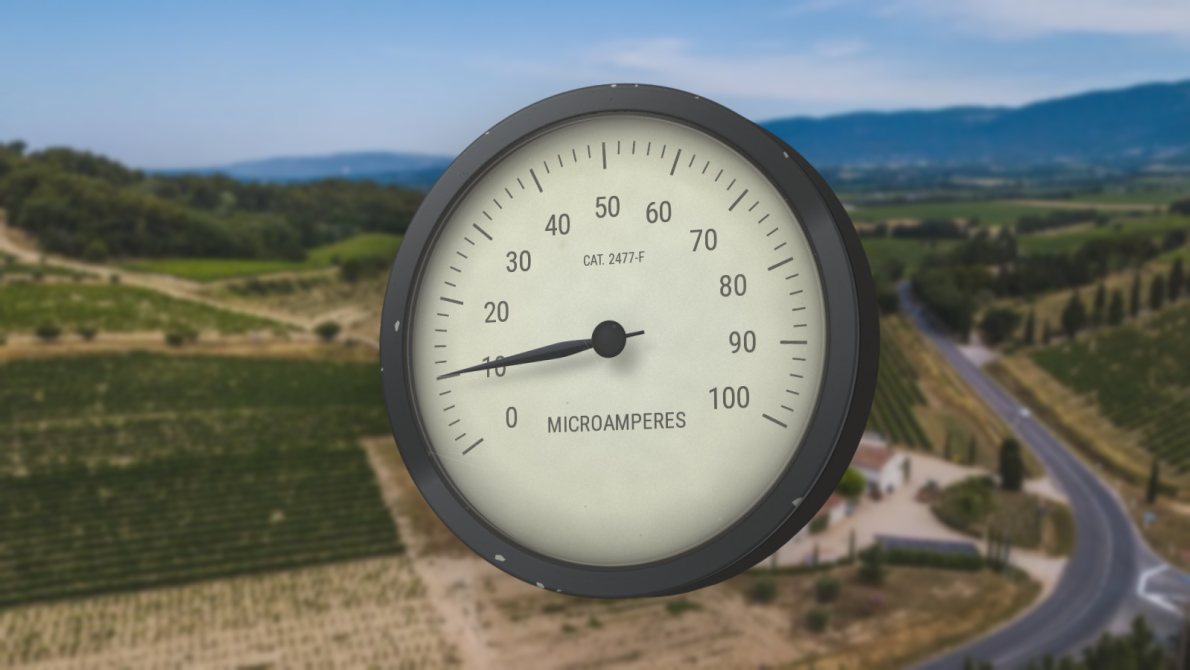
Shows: 10 µA
